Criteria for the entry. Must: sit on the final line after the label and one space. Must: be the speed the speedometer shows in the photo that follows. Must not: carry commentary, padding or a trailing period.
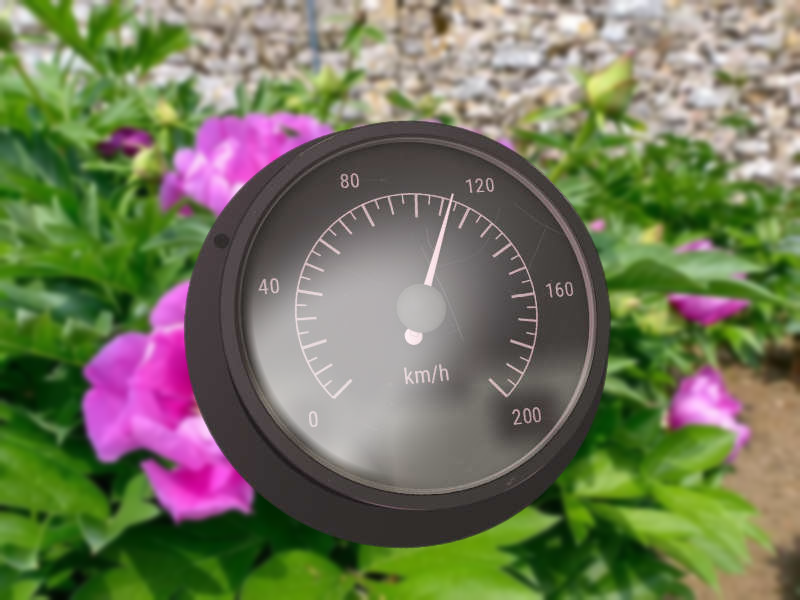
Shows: 112.5 km/h
